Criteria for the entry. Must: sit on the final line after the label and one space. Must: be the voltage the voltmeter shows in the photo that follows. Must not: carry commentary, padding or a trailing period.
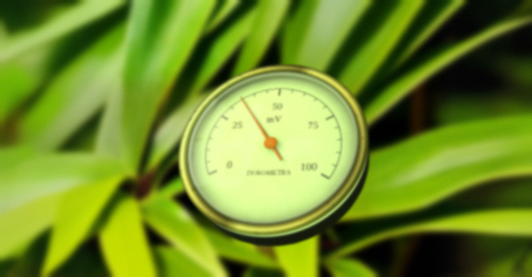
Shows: 35 mV
